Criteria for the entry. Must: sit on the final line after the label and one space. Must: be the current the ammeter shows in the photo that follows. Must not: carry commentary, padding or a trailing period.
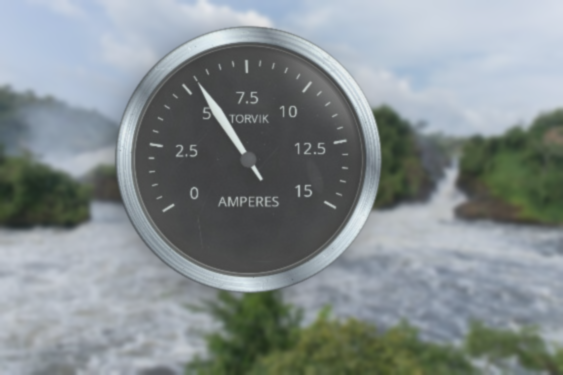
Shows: 5.5 A
